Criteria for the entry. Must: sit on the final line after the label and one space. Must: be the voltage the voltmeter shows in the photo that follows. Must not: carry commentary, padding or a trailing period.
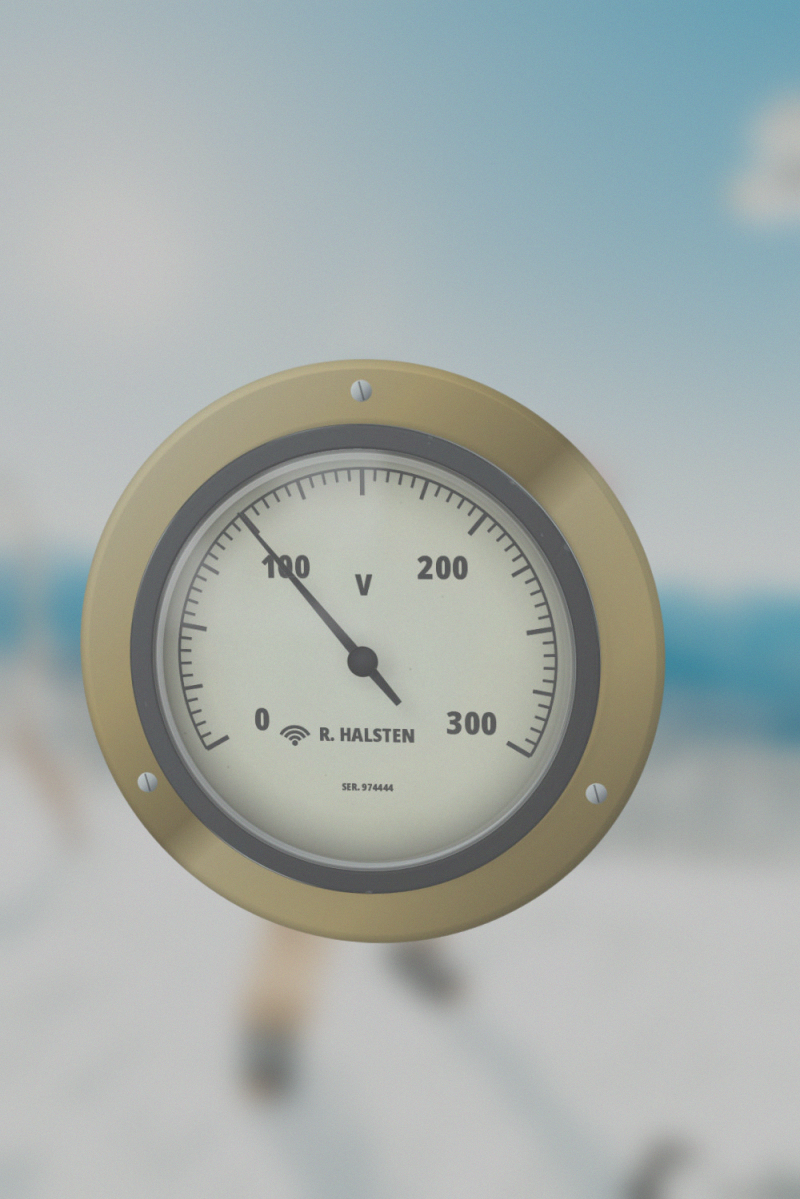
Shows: 100 V
